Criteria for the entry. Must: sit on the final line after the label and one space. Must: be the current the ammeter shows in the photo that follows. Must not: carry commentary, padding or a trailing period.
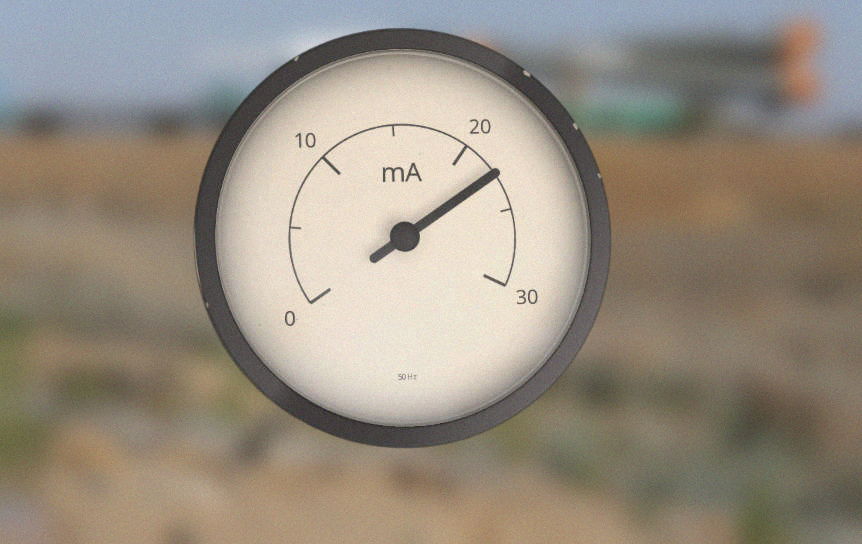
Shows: 22.5 mA
